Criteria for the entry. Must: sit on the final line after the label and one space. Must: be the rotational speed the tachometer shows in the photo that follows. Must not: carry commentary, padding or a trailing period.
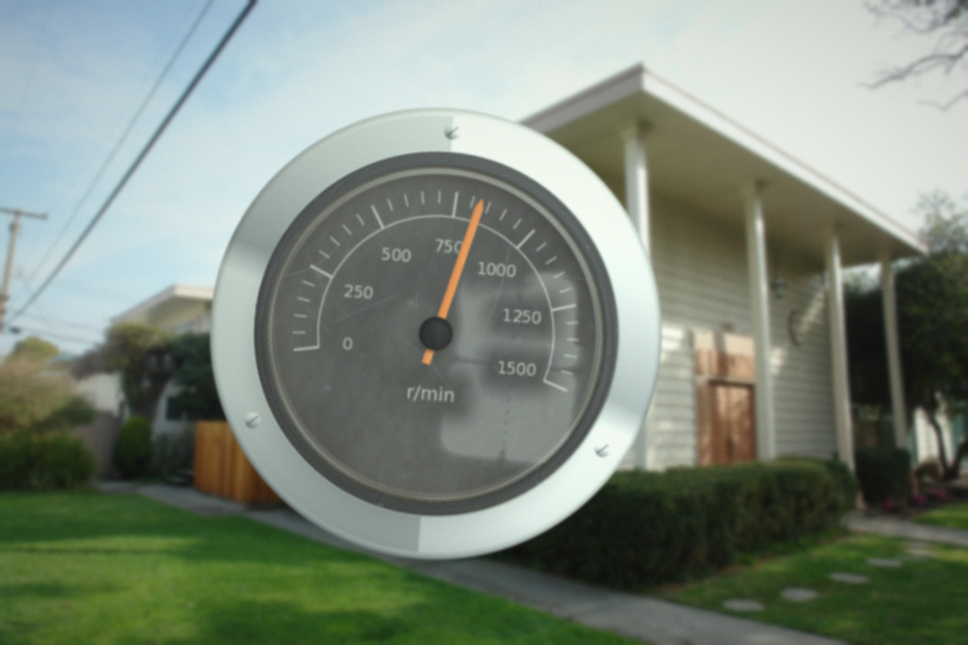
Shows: 825 rpm
